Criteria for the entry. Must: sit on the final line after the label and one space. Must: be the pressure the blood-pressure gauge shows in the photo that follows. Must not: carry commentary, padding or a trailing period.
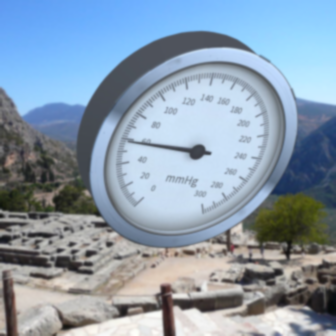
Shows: 60 mmHg
